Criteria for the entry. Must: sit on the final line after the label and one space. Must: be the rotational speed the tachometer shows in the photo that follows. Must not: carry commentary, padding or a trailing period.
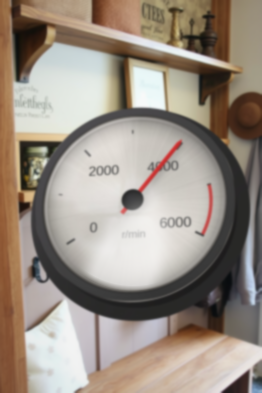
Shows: 4000 rpm
